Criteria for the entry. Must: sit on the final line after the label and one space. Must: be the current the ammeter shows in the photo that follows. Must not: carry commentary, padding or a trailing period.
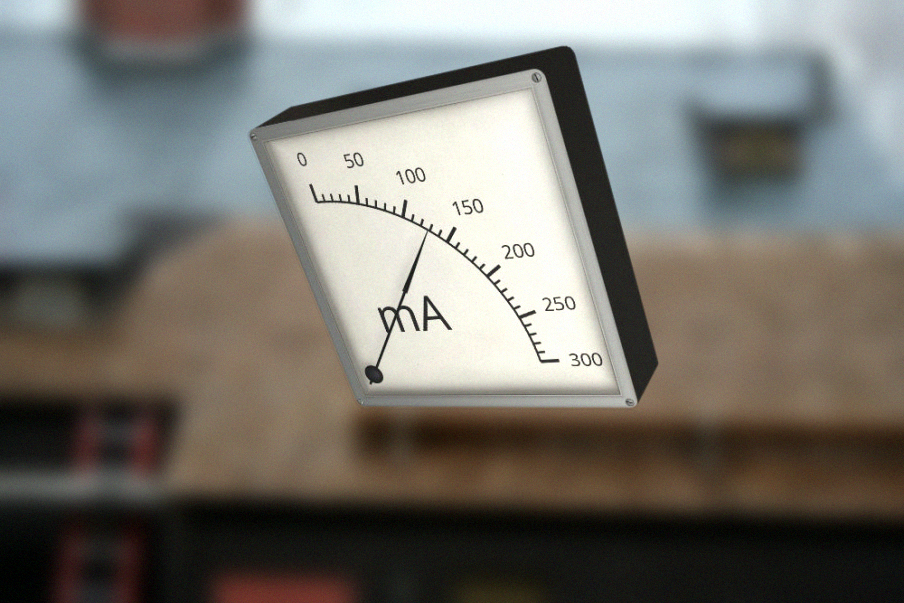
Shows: 130 mA
